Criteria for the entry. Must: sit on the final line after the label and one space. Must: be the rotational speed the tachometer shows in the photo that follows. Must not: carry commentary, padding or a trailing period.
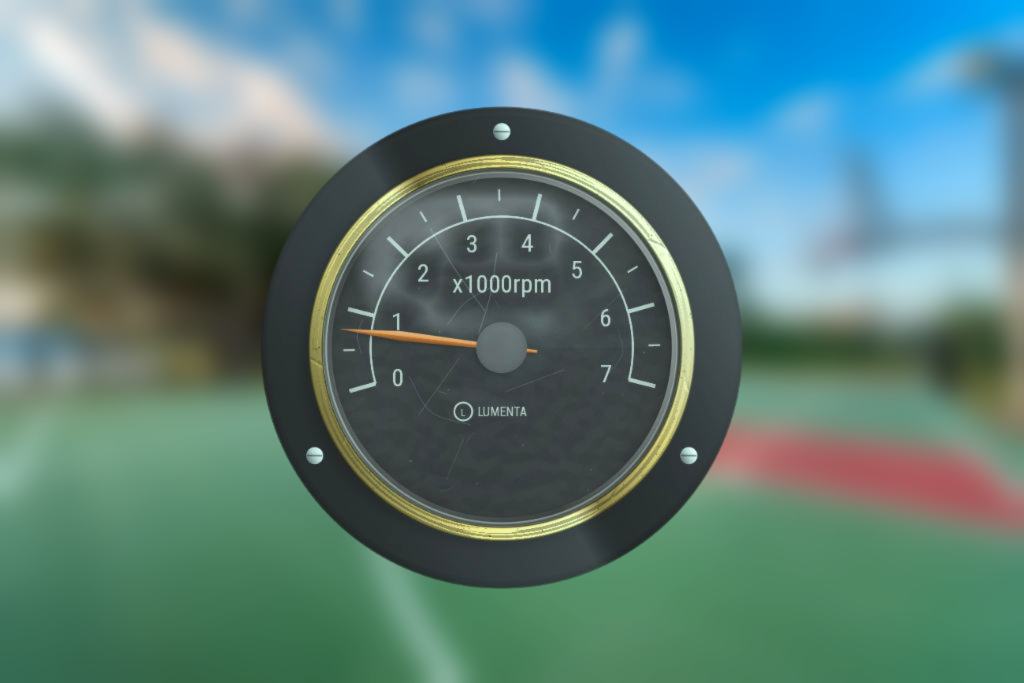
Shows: 750 rpm
